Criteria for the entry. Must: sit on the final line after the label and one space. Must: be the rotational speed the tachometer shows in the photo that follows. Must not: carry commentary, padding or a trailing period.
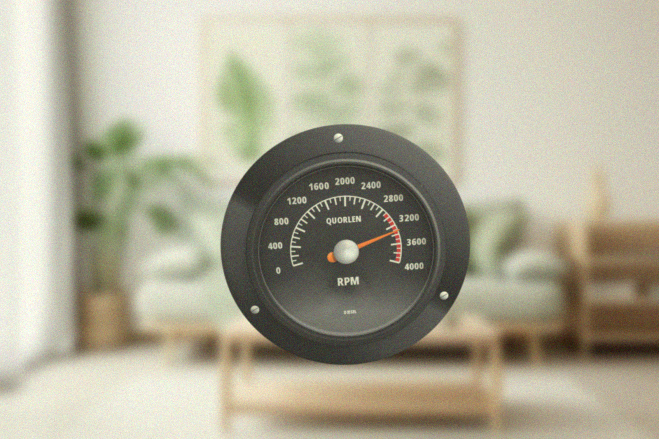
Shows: 3300 rpm
